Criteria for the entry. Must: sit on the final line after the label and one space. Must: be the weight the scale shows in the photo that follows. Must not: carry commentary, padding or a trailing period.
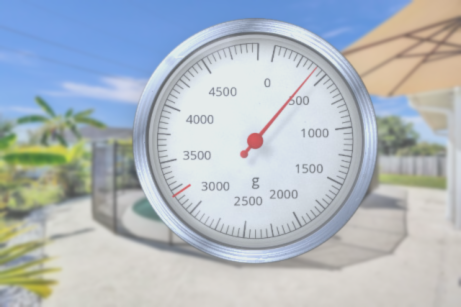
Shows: 400 g
